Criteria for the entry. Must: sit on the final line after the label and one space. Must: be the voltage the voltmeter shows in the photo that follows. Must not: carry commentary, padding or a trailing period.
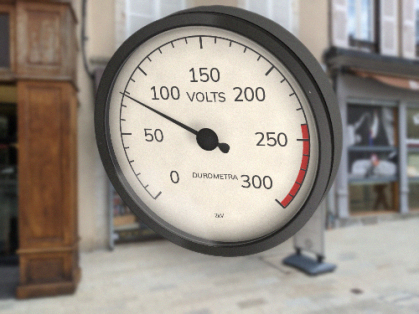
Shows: 80 V
